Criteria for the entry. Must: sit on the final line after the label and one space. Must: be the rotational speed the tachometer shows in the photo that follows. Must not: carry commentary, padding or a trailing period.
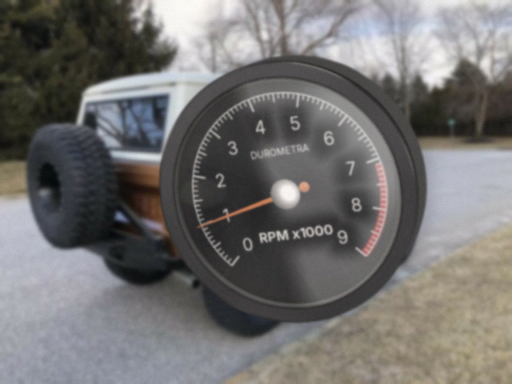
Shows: 1000 rpm
